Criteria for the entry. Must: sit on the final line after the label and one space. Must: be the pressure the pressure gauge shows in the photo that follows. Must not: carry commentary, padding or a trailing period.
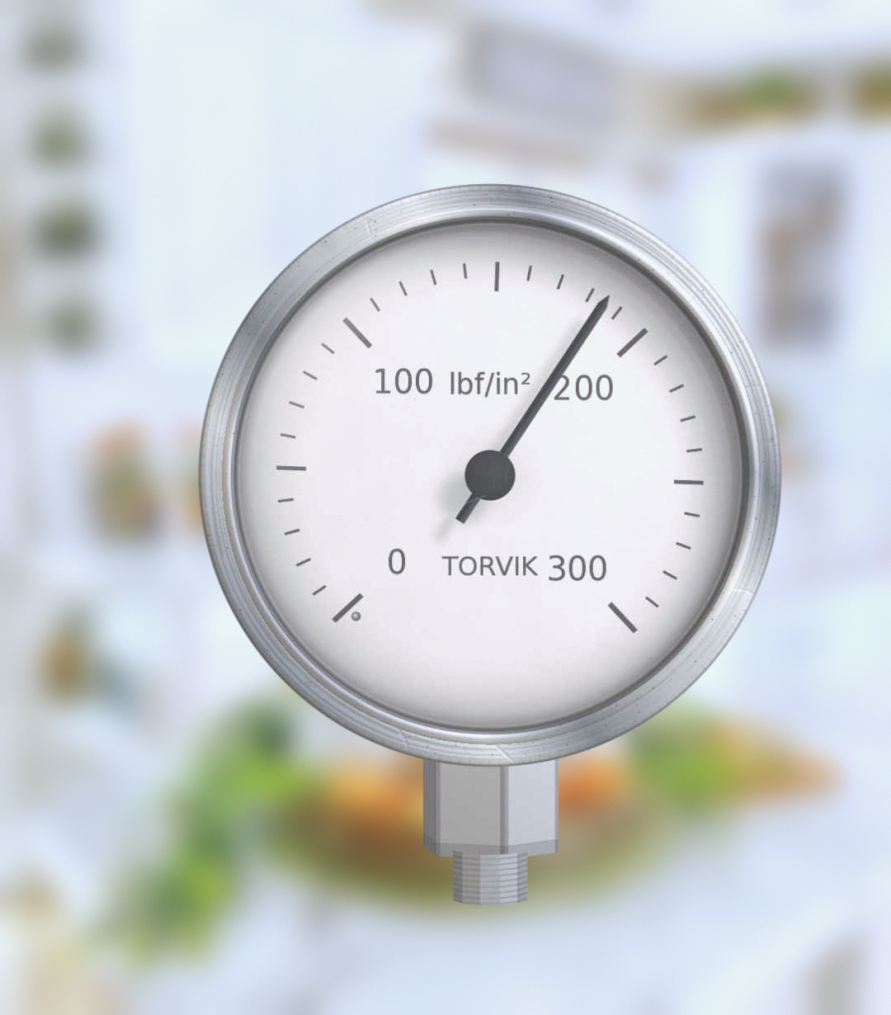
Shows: 185 psi
